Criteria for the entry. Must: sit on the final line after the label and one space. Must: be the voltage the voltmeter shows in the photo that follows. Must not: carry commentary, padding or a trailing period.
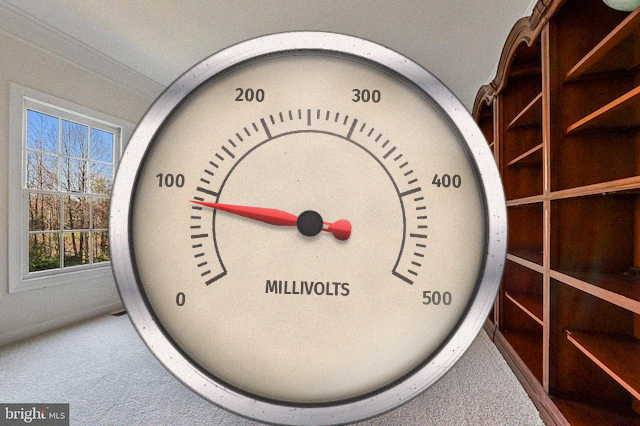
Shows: 85 mV
